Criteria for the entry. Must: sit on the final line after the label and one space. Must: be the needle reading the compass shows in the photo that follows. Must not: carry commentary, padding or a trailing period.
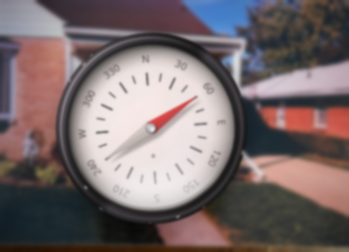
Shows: 60 °
